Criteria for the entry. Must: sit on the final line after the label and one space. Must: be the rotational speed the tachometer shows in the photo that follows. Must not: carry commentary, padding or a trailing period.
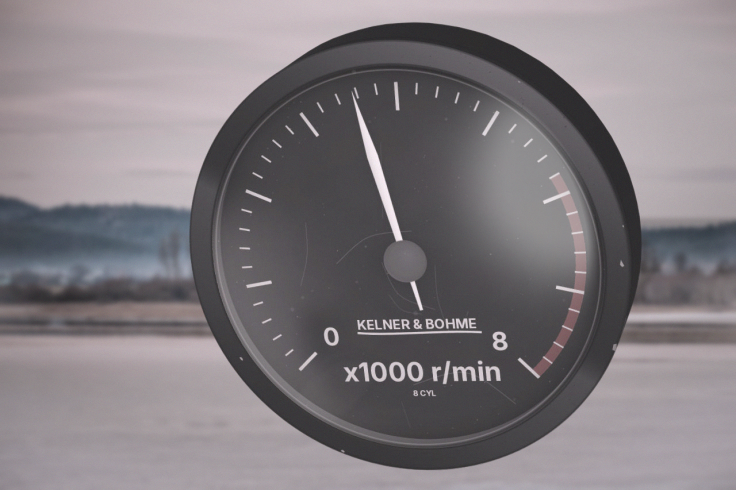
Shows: 3600 rpm
